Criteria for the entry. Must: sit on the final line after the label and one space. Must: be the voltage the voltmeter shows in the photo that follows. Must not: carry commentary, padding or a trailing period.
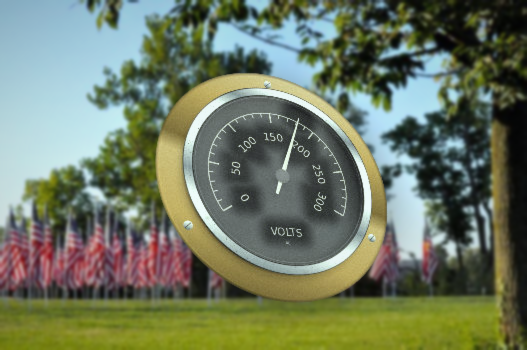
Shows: 180 V
